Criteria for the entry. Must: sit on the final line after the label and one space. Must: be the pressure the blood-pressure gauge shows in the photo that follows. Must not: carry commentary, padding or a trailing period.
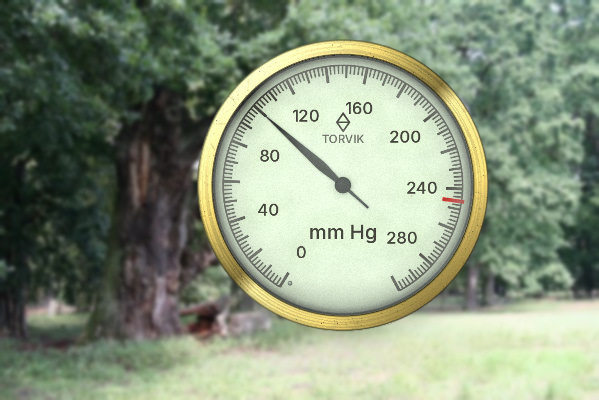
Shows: 100 mmHg
